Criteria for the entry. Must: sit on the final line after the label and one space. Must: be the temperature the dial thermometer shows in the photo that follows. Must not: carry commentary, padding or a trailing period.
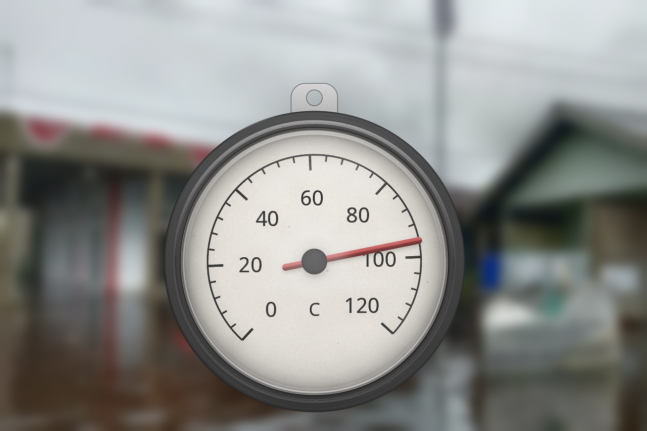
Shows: 96 °C
